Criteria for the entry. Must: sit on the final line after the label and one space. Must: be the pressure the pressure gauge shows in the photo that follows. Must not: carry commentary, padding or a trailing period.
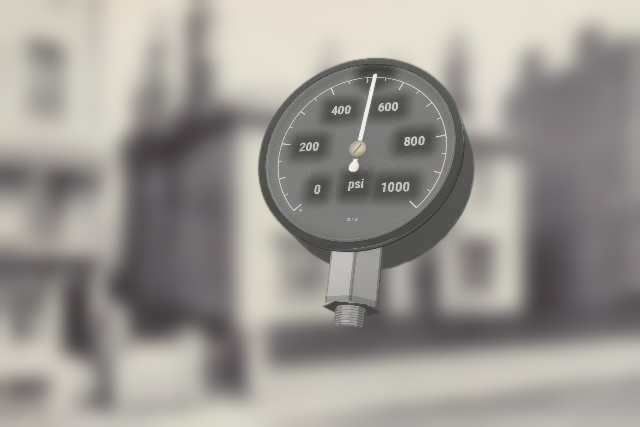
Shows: 525 psi
